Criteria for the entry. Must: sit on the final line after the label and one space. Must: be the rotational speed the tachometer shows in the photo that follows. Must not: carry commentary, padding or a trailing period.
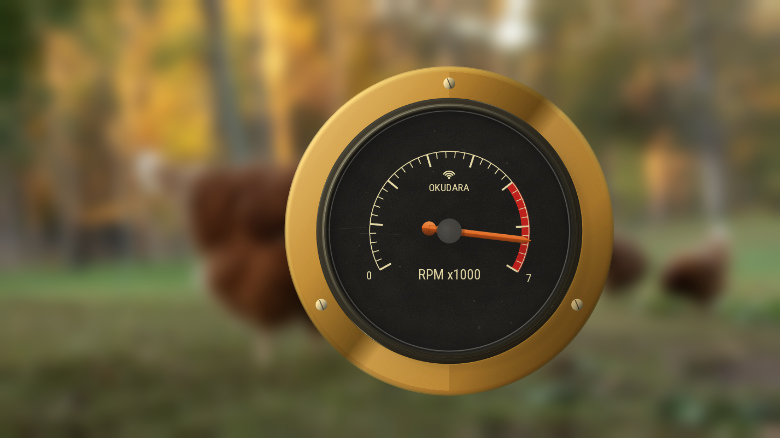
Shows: 6300 rpm
